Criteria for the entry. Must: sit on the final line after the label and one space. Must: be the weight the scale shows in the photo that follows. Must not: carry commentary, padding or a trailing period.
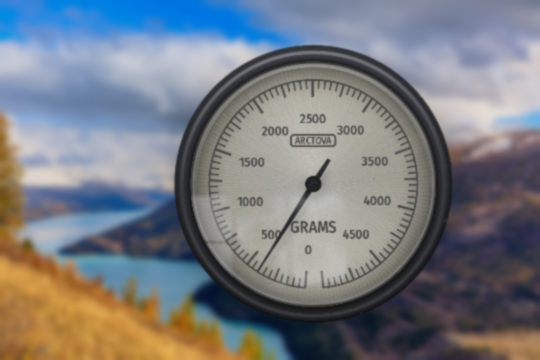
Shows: 400 g
